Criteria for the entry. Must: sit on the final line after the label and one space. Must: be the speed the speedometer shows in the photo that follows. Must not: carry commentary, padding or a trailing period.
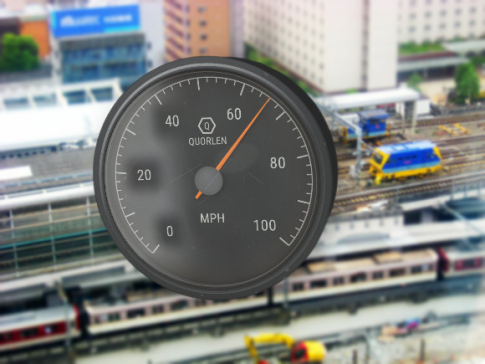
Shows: 66 mph
